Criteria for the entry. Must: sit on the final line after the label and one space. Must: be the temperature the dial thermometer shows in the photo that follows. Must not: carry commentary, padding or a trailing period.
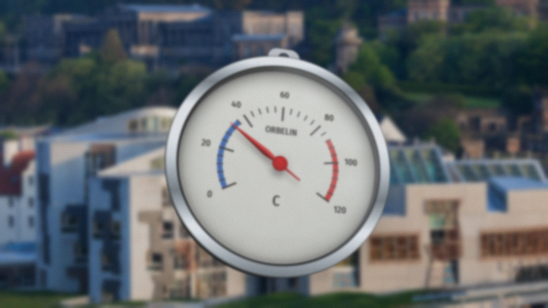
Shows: 32 °C
